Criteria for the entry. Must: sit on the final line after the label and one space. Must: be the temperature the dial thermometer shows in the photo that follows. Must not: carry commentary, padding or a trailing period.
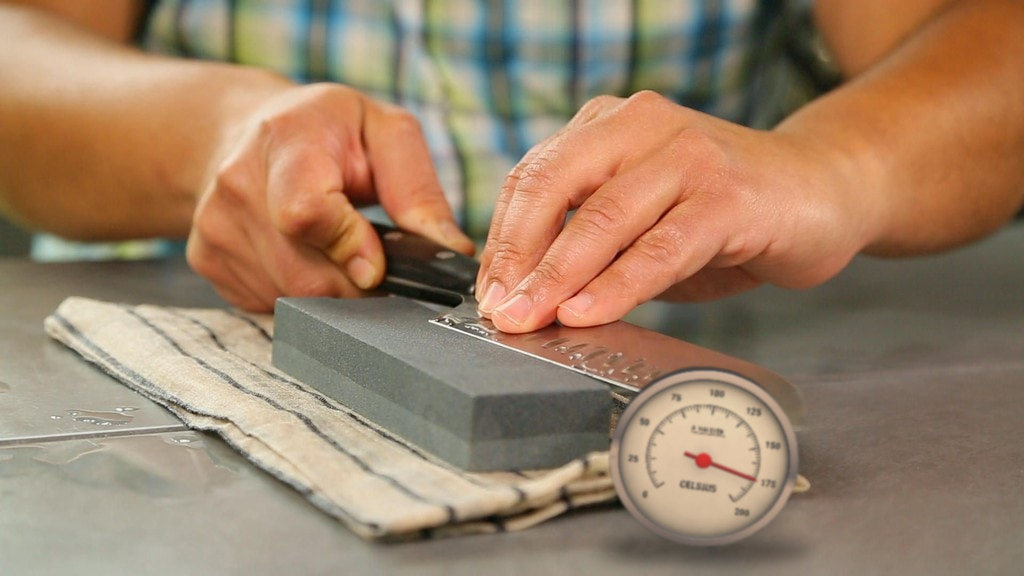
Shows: 175 °C
